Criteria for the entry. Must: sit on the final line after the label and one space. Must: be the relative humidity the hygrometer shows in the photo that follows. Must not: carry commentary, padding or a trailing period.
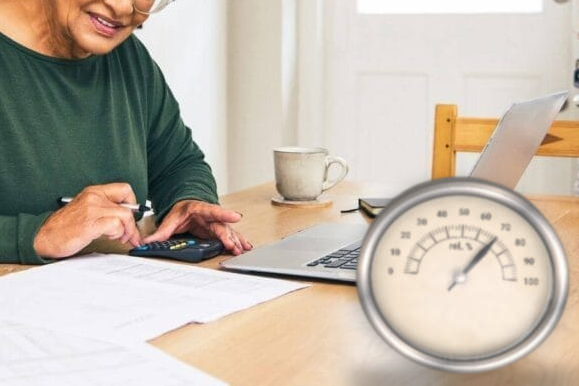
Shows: 70 %
